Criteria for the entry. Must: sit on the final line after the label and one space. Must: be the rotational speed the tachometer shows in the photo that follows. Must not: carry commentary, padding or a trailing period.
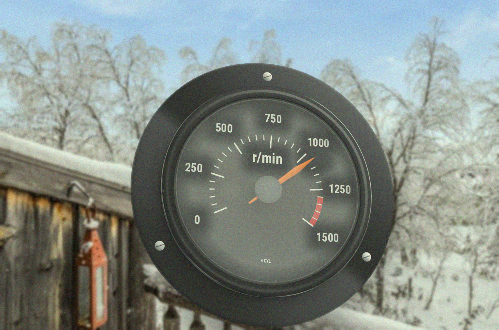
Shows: 1050 rpm
